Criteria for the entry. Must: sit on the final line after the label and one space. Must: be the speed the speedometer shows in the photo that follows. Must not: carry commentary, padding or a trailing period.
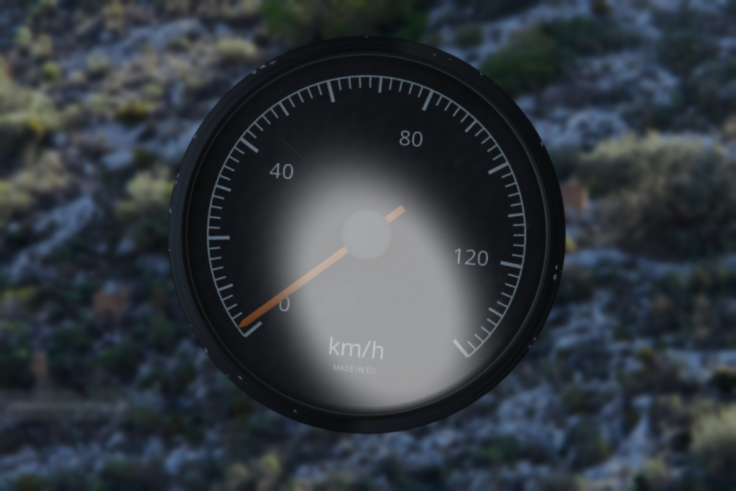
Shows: 2 km/h
